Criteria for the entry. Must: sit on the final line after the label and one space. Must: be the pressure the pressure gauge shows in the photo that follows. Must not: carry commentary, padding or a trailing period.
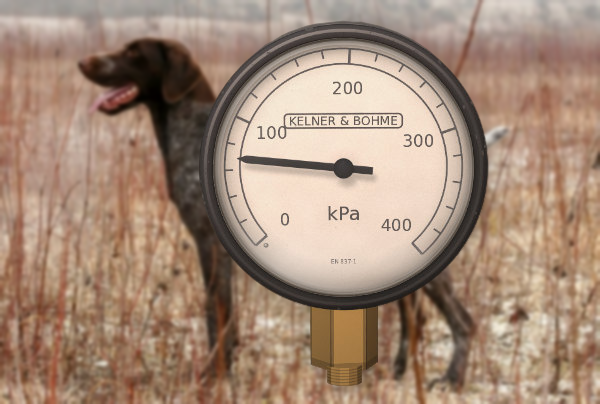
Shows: 70 kPa
